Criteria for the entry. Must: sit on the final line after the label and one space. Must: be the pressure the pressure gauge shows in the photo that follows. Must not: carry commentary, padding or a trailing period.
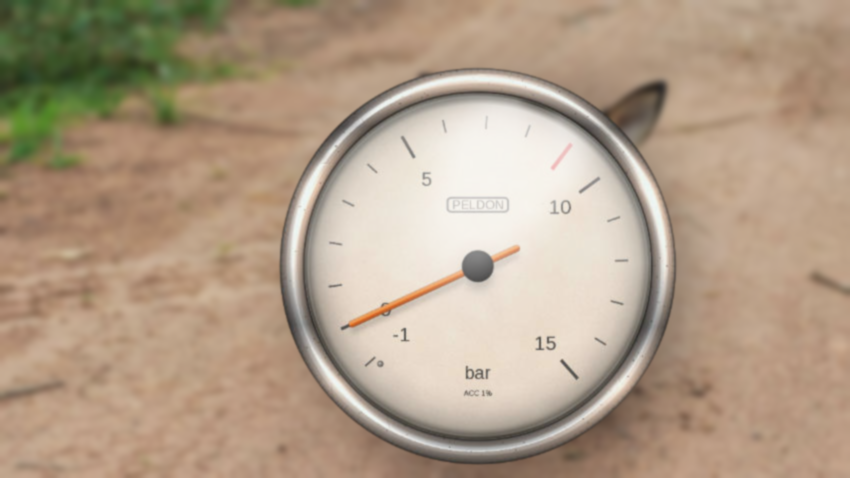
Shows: 0 bar
